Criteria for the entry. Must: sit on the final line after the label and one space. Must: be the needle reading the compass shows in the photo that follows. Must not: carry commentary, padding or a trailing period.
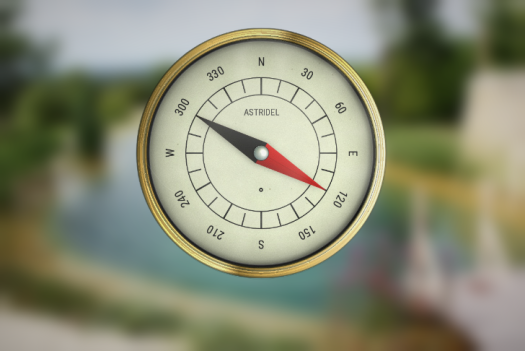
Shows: 120 °
